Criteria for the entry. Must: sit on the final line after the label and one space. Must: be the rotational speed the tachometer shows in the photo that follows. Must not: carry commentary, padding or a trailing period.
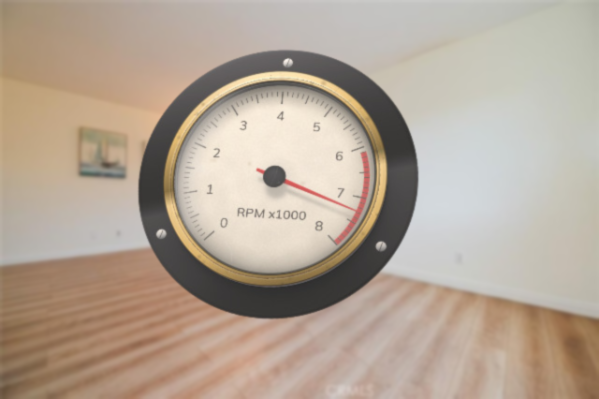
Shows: 7300 rpm
